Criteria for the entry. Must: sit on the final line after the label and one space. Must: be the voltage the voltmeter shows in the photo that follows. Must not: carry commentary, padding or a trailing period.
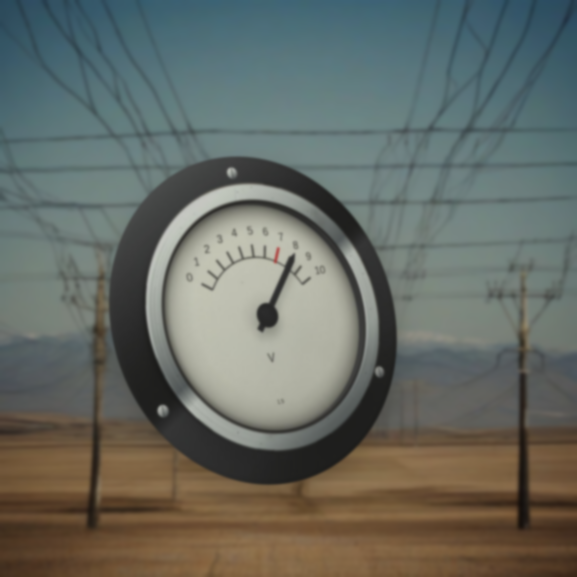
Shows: 8 V
